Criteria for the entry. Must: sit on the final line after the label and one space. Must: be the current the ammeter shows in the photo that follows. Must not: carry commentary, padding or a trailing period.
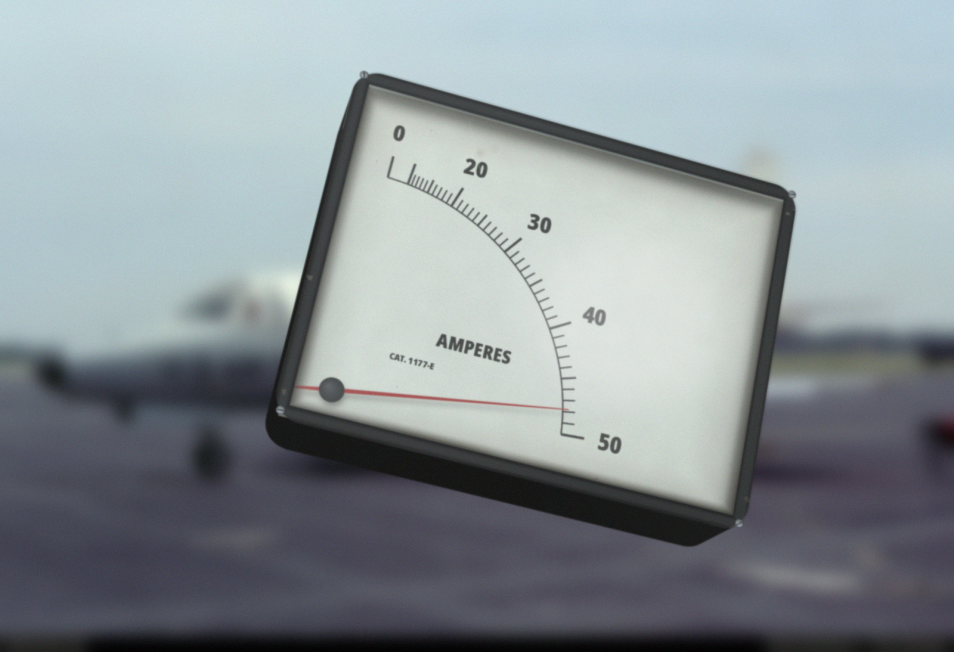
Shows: 48 A
